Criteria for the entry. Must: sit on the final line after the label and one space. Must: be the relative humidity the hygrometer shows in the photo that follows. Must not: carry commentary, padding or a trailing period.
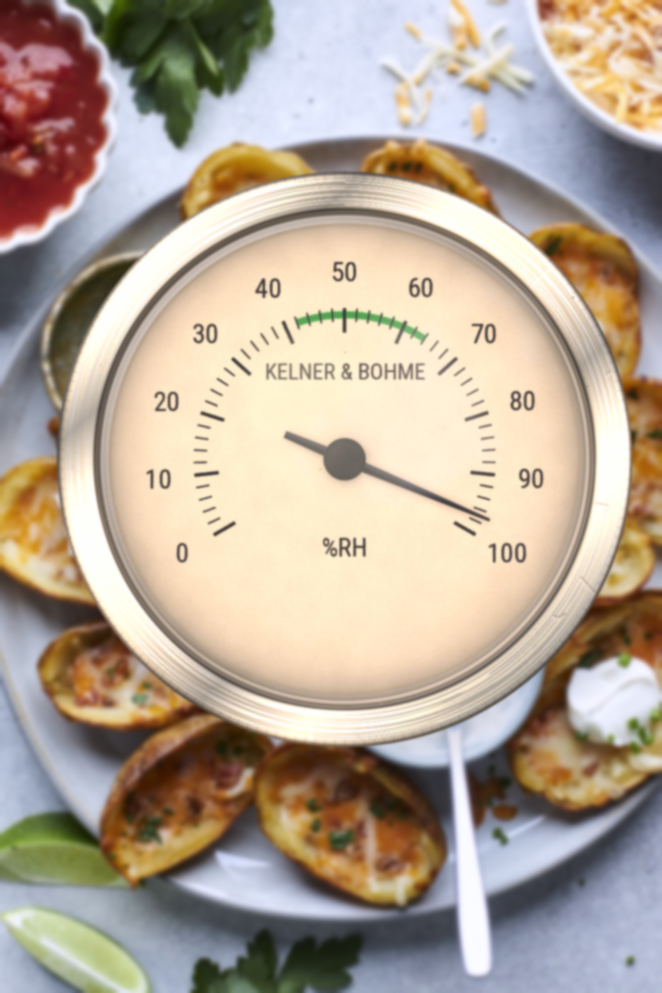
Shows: 97 %
